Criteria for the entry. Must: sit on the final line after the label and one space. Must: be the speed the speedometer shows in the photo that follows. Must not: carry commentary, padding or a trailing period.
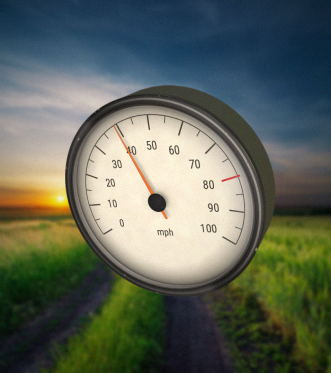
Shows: 40 mph
